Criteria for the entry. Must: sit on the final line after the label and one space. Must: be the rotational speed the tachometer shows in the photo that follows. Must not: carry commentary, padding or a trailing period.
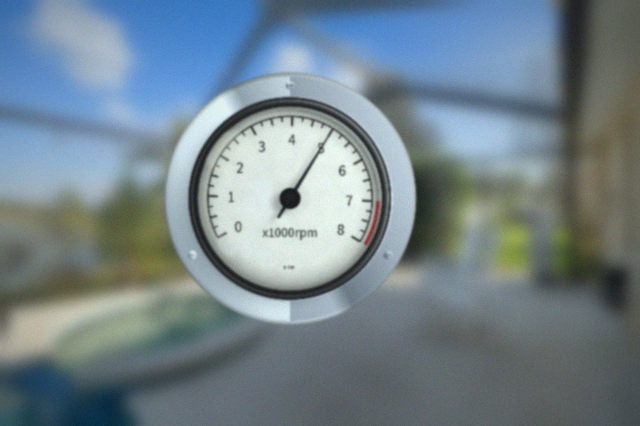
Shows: 5000 rpm
